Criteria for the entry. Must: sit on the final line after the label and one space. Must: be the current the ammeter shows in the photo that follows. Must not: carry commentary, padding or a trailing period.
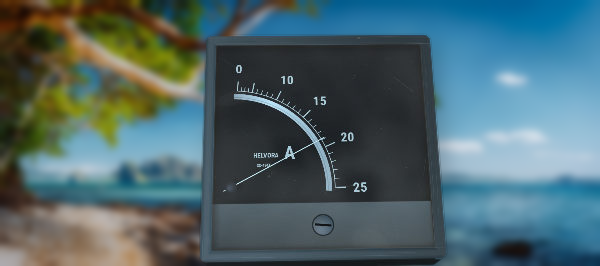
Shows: 19 A
